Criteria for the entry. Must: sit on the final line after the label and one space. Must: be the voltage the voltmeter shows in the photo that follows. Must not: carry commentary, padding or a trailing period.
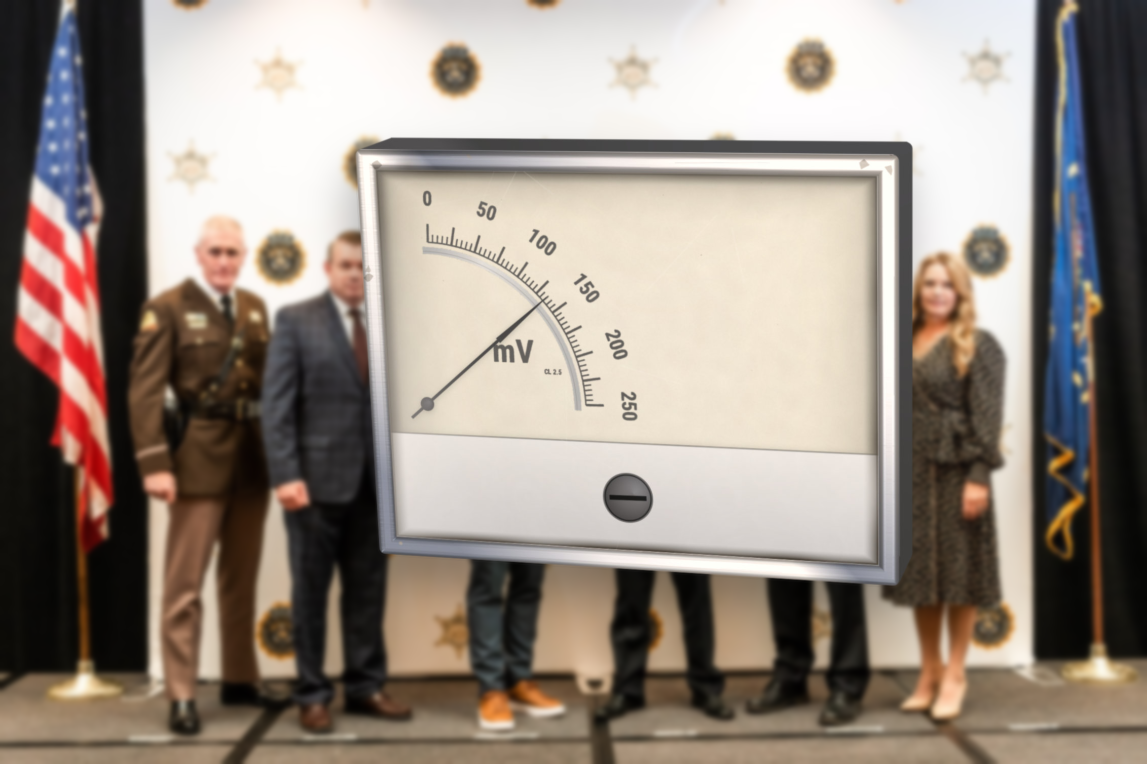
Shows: 135 mV
